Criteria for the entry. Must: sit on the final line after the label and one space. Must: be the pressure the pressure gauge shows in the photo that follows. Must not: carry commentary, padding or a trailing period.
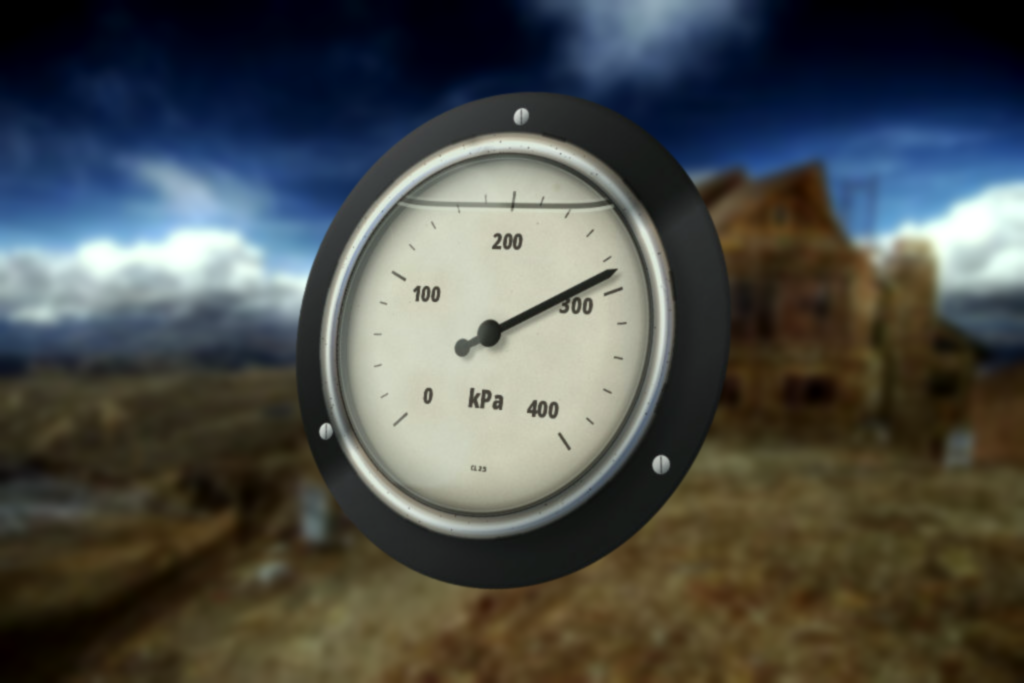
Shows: 290 kPa
